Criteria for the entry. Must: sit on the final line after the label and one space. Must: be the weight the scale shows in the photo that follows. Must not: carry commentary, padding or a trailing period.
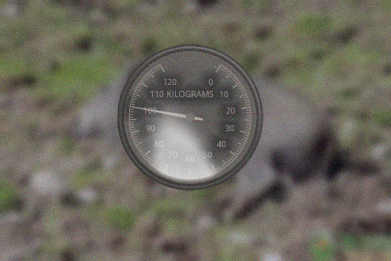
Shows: 100 kg
